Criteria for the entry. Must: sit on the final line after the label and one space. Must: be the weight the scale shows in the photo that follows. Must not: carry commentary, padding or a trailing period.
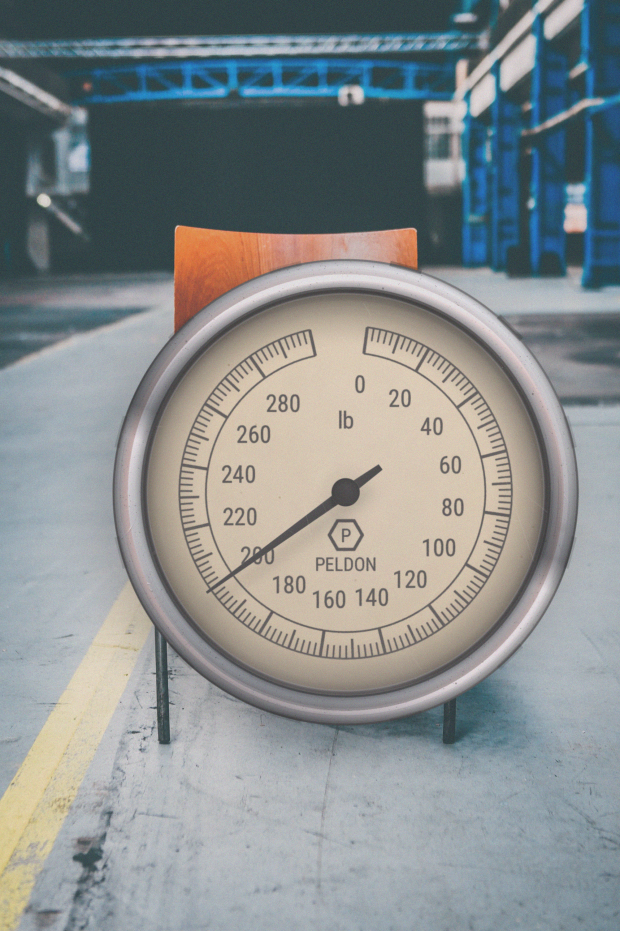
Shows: 200 lb
